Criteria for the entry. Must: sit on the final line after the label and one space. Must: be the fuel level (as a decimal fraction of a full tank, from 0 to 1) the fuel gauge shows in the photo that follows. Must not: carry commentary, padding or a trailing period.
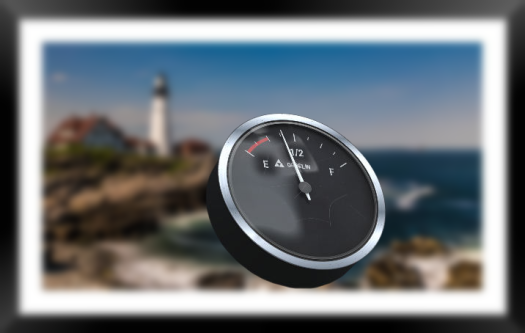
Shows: 0.375
